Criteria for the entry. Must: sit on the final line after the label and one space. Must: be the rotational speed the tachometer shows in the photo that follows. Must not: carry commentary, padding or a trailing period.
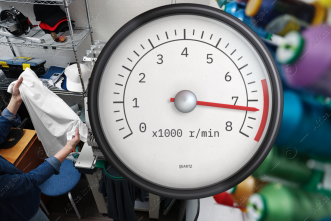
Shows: 7250 rpm
